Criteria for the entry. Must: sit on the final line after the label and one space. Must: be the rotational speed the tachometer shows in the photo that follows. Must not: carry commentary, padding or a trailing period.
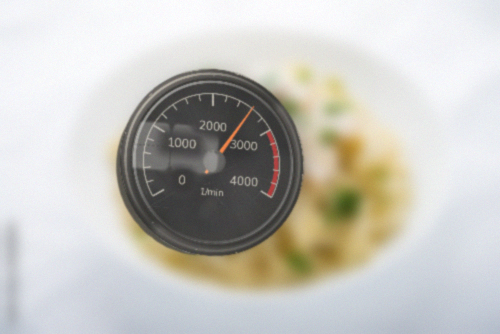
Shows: 2600 rpm
